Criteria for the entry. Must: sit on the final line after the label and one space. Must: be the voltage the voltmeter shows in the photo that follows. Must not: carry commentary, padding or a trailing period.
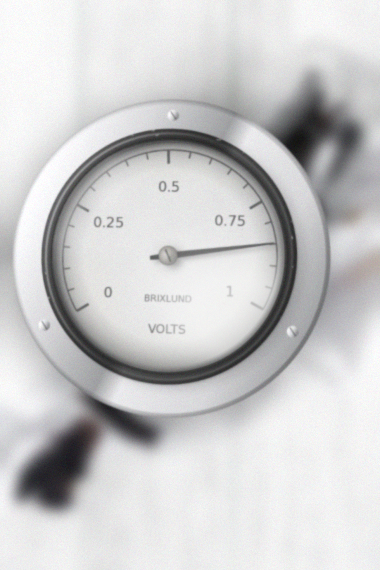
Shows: 0.85 V
